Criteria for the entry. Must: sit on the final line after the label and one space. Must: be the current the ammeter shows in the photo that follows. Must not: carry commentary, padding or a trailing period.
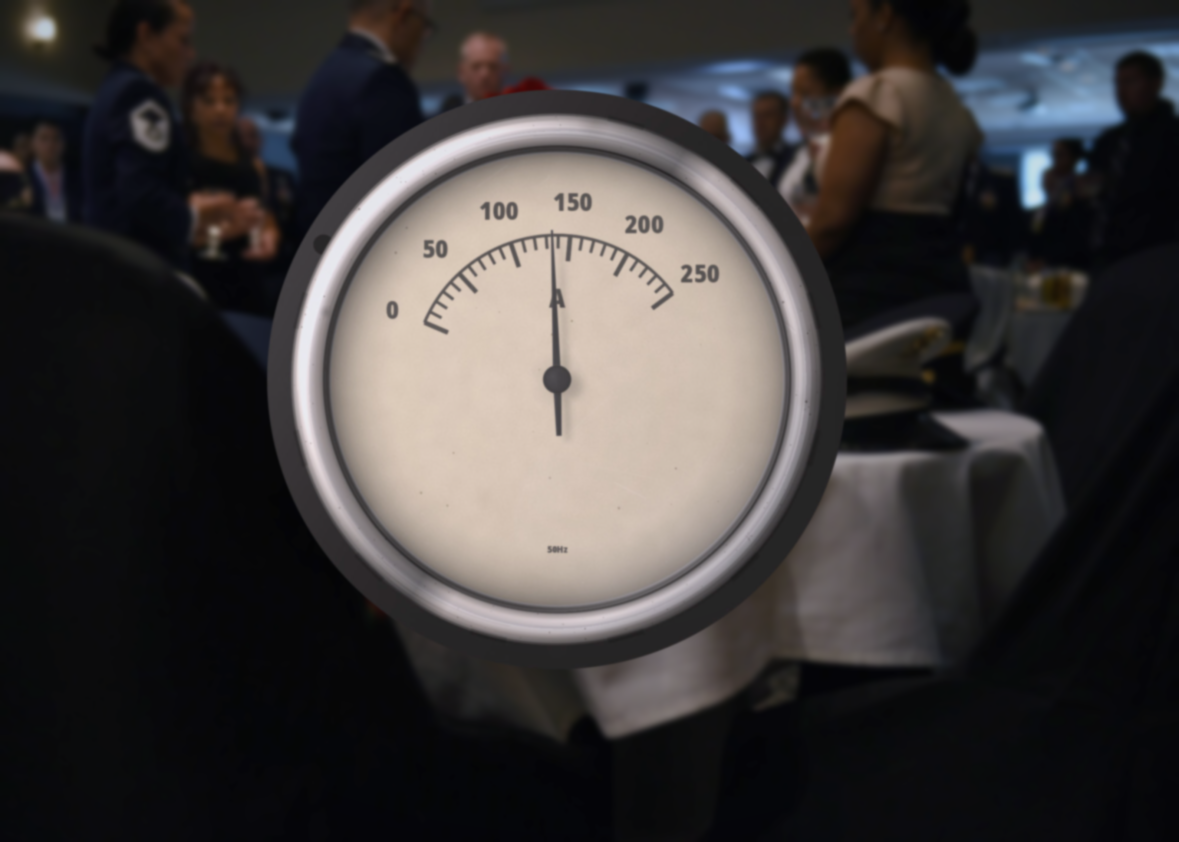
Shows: 135 A
